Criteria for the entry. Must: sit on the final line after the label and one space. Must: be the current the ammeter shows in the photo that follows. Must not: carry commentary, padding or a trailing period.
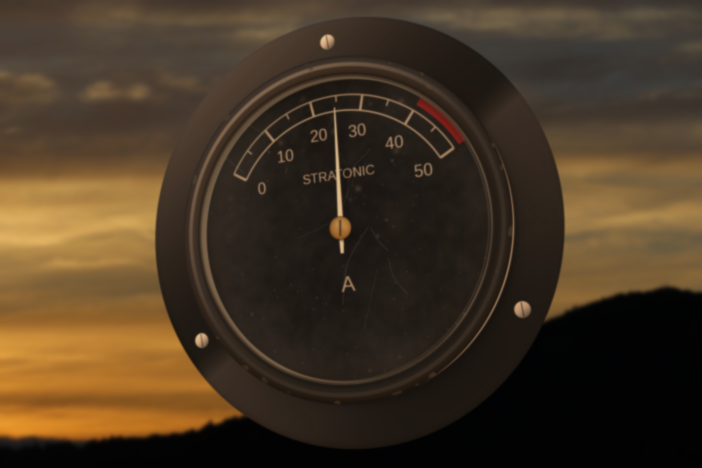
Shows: 25 A
